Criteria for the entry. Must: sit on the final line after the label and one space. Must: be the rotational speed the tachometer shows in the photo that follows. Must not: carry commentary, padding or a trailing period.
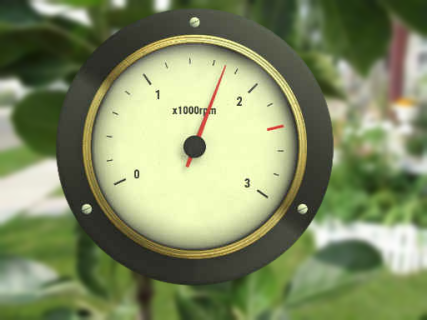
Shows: 1700 rpm
